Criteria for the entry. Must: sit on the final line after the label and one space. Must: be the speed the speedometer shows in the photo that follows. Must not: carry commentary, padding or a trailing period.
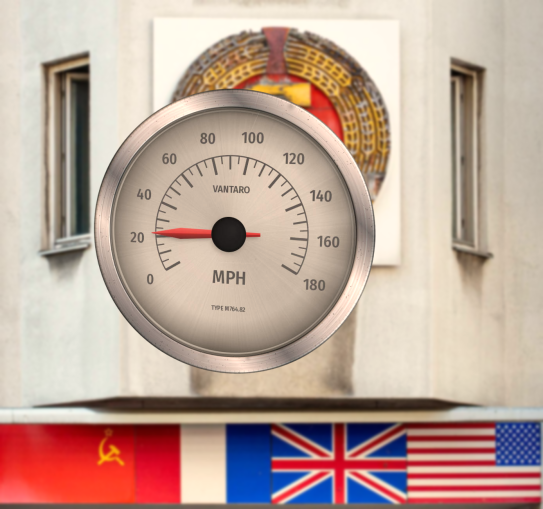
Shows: 22.5 mph
